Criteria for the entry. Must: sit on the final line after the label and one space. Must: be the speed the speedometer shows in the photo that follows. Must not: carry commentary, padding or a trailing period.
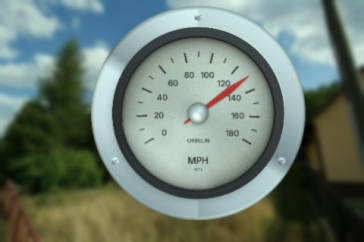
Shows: 130 mph
